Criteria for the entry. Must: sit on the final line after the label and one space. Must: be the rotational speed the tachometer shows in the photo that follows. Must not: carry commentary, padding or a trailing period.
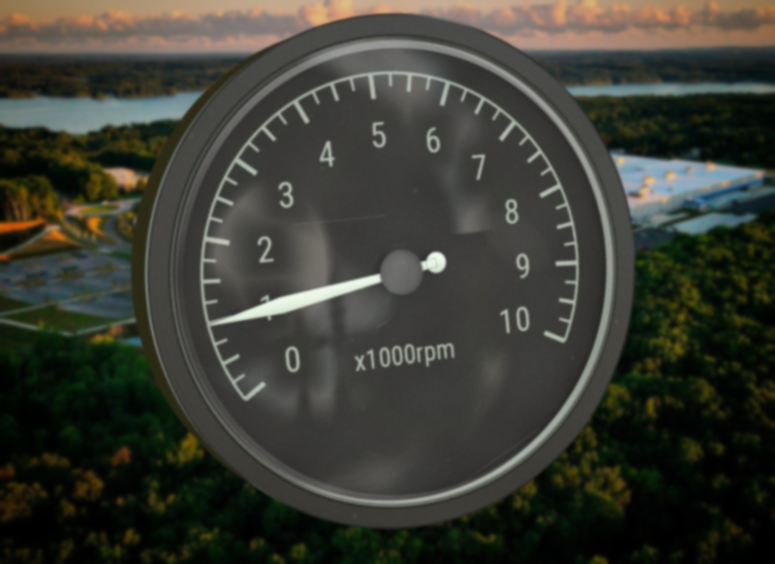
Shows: 1000 rpm
